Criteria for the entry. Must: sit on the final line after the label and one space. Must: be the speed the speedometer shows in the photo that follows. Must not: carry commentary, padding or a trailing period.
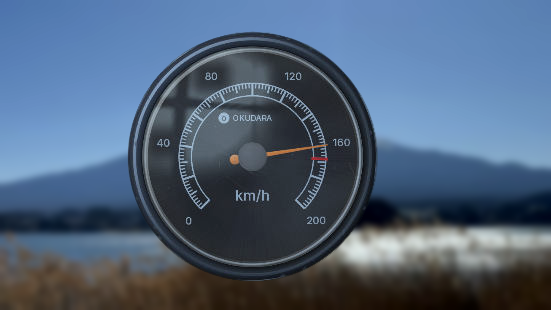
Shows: 160 km/h
